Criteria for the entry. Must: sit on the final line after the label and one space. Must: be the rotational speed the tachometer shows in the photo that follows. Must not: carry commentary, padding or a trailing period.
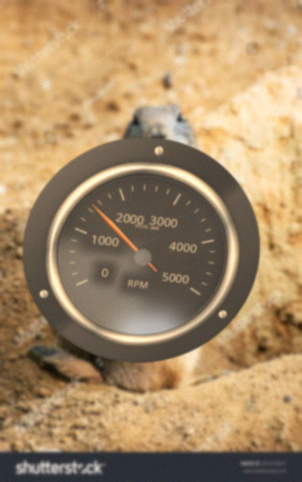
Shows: 1500 rpm
